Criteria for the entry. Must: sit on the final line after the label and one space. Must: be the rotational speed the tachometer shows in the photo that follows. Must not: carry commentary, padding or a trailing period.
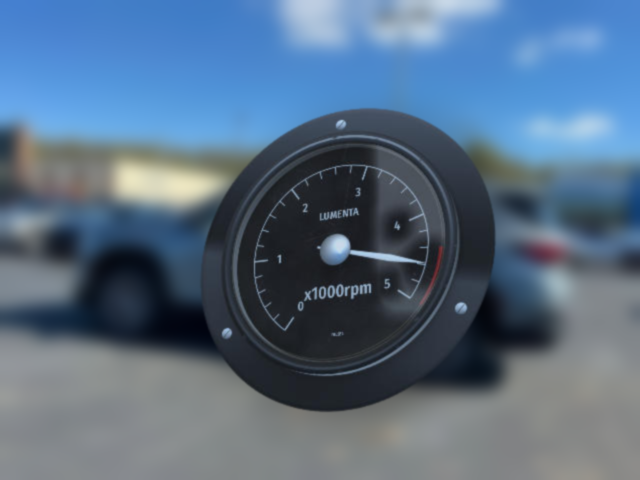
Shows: 4600 rpm
